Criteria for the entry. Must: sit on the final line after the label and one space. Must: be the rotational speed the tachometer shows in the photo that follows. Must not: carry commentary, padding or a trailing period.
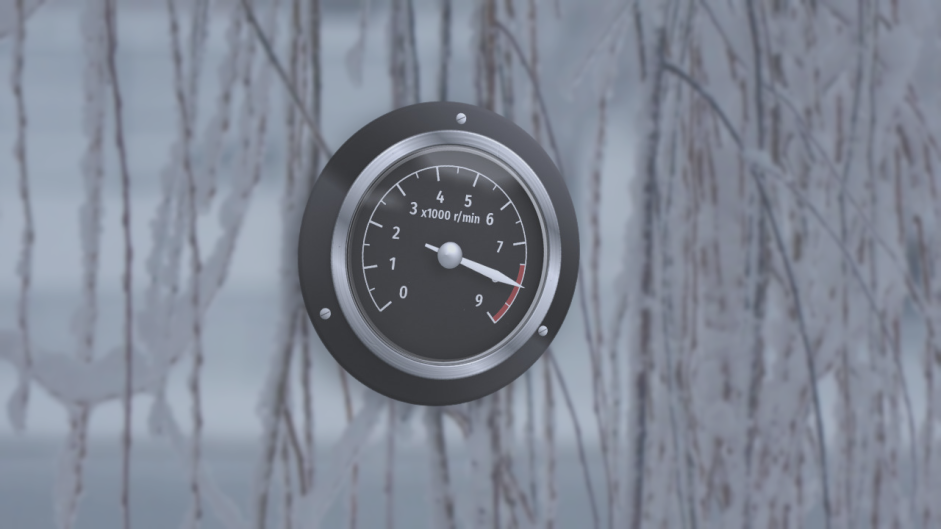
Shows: 8000 rpm
